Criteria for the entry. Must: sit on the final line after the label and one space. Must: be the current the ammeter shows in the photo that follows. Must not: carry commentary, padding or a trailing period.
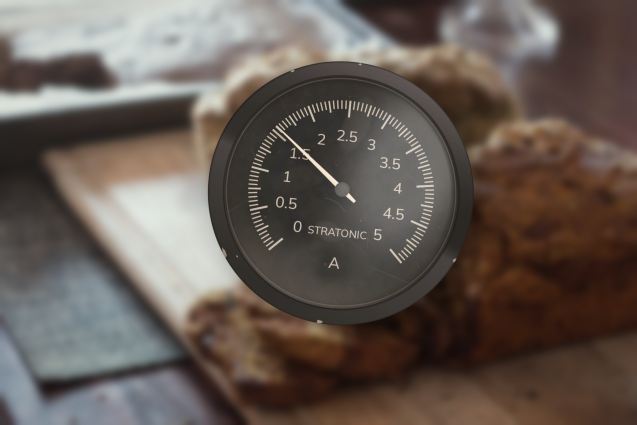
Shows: 1.55 A
